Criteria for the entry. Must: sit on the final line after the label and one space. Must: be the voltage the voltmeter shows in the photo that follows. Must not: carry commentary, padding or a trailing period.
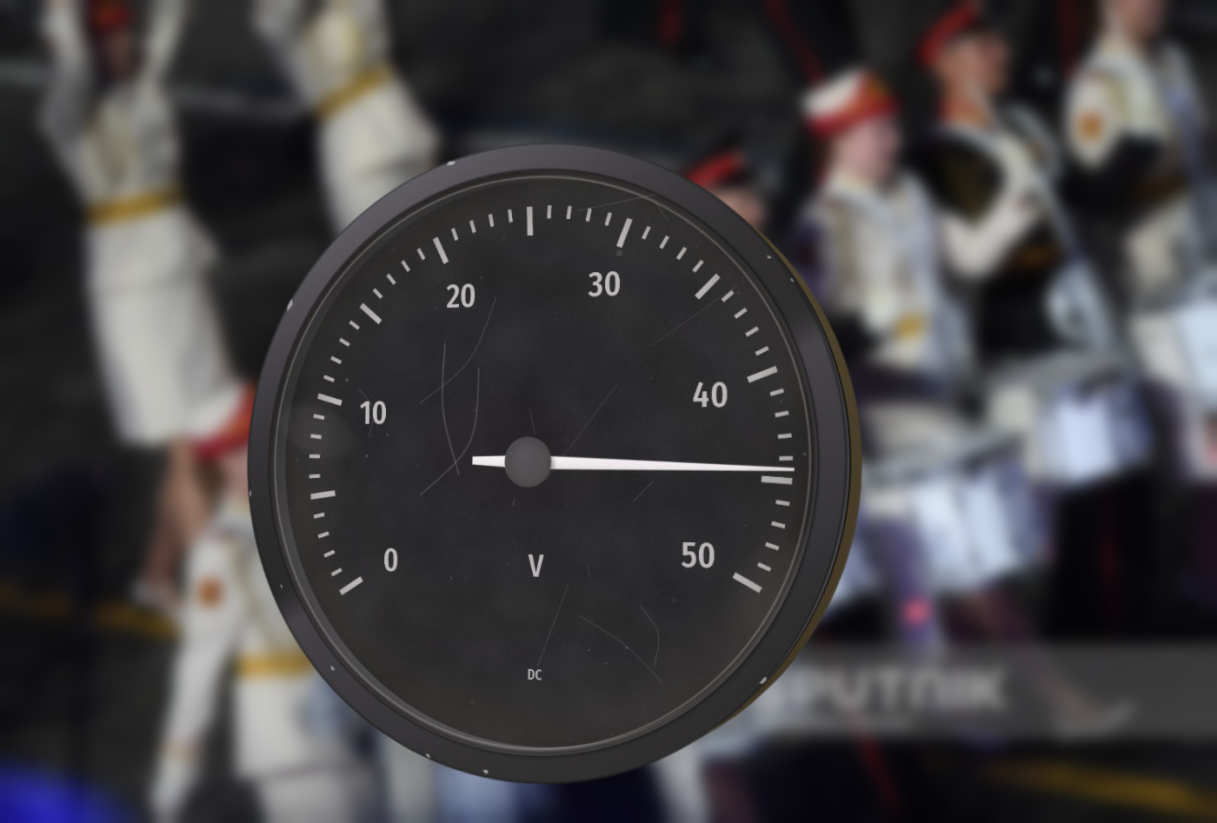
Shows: 44.5 V
